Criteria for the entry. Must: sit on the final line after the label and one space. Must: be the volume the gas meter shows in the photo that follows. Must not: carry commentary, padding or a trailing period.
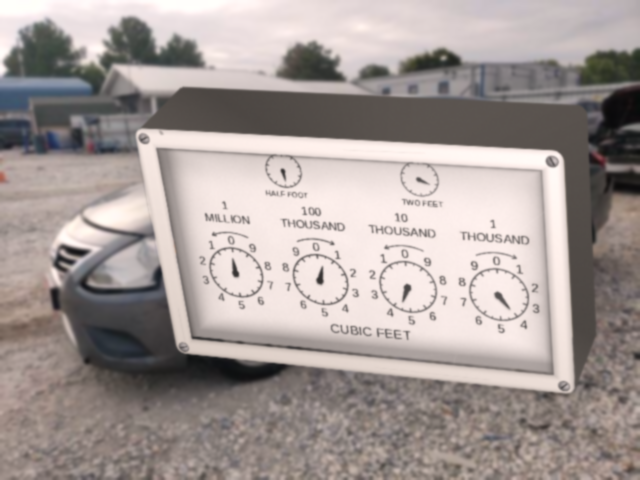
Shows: 4400 ft³
